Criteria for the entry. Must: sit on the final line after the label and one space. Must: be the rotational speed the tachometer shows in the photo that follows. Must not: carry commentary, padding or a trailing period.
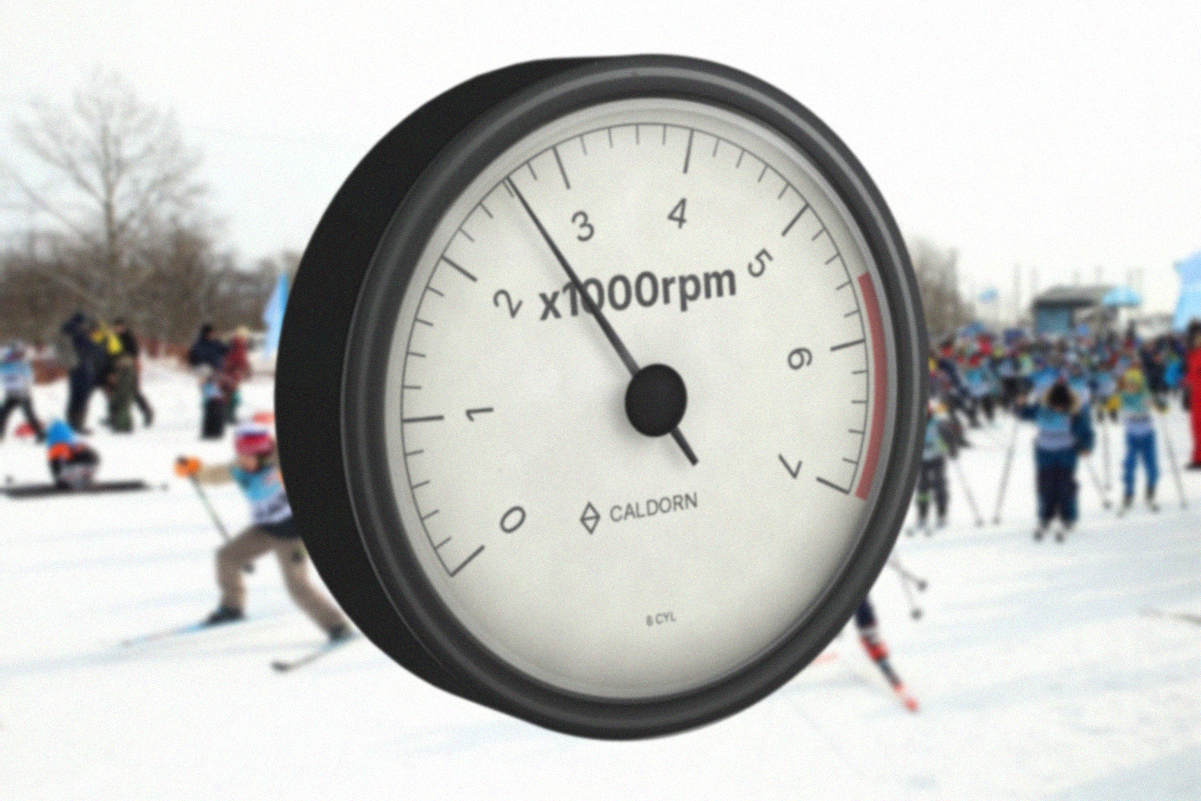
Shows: 2600 rpm
